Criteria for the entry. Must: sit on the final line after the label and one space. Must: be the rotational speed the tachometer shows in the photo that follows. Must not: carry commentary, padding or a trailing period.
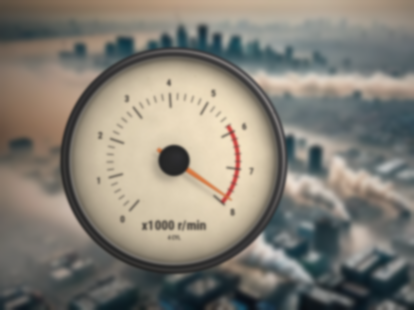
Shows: 7800 rpm
